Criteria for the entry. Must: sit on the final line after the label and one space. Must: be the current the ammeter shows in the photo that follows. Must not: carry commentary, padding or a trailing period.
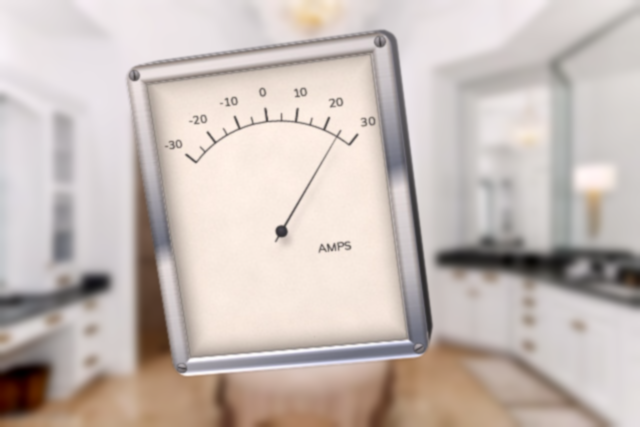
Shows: 25 A
